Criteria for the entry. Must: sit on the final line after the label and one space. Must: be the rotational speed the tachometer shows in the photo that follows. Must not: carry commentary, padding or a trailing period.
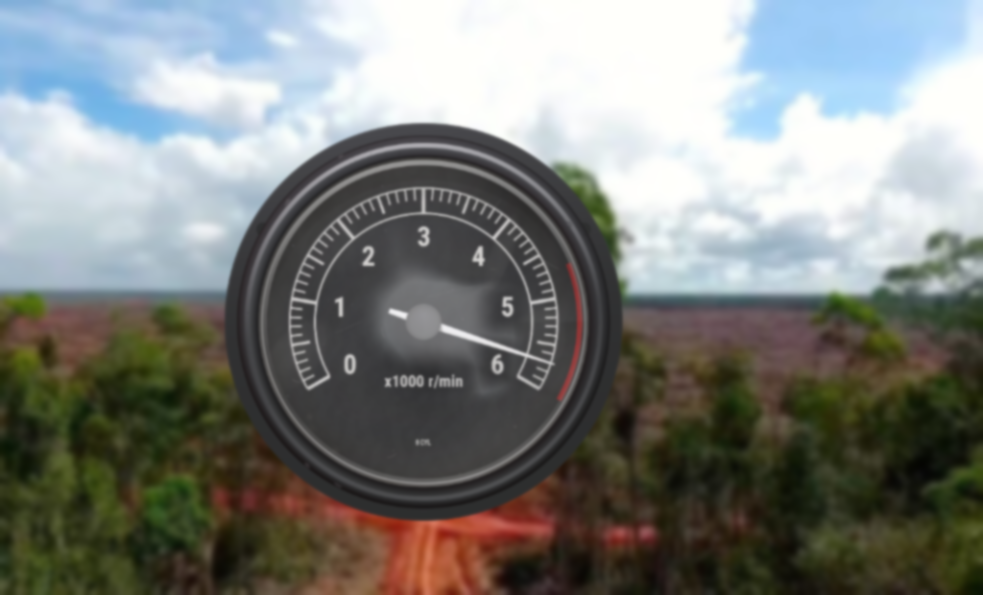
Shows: 5700 rpm
